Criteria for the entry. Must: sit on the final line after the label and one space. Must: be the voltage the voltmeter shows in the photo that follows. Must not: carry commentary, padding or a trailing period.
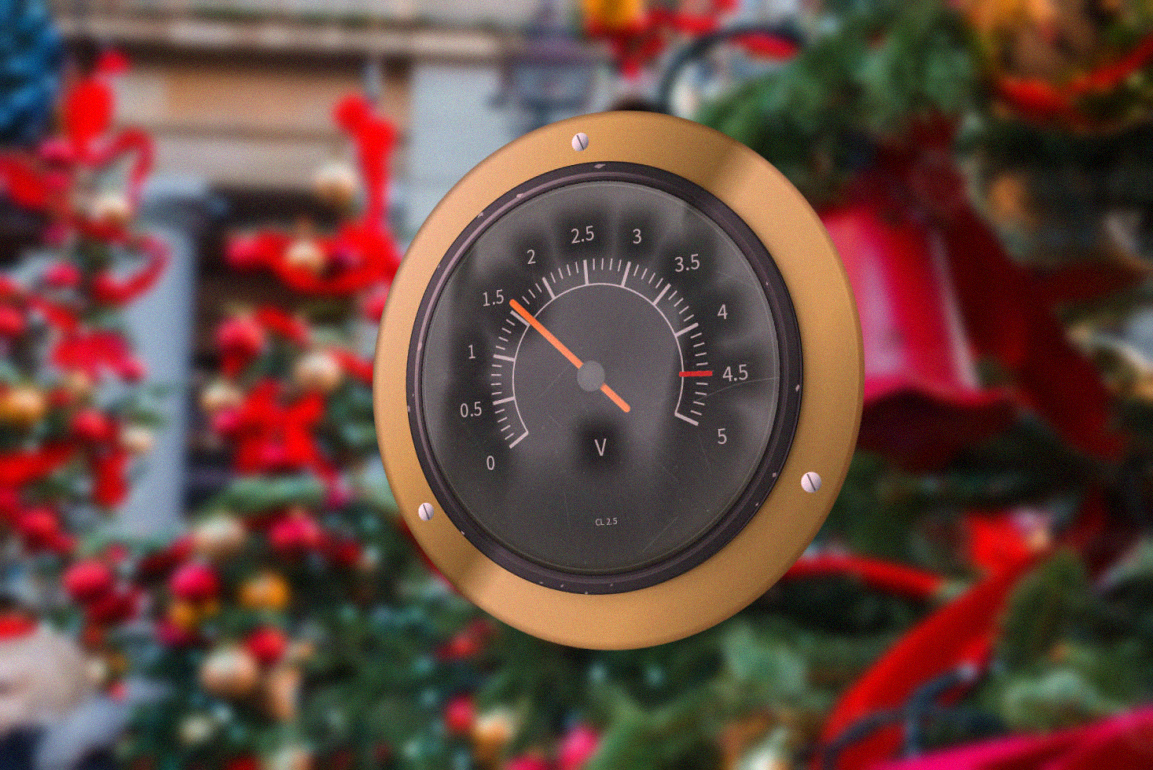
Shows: 1.6 V
